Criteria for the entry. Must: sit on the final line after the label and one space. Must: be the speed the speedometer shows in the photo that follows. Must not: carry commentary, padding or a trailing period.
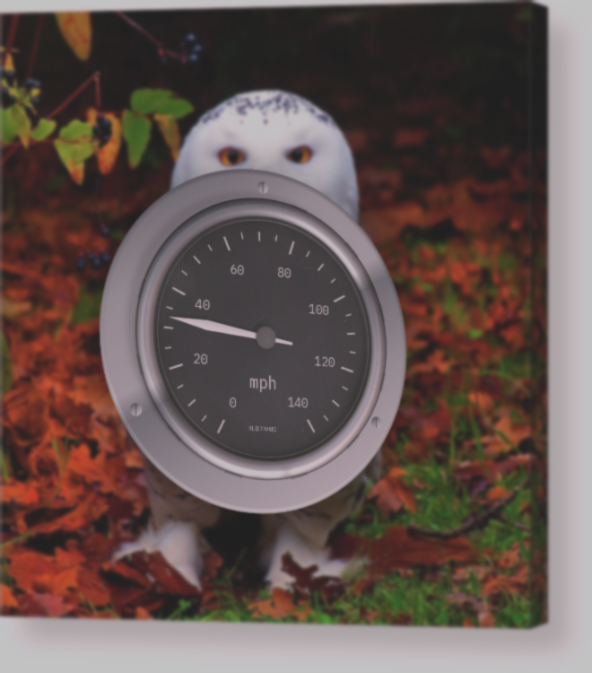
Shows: 32.5 mph
